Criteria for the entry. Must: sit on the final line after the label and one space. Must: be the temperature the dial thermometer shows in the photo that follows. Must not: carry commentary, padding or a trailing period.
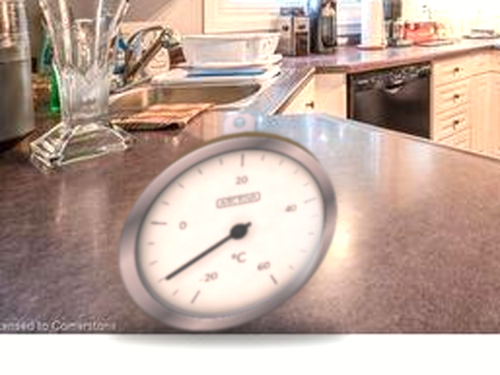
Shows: -12 °C
